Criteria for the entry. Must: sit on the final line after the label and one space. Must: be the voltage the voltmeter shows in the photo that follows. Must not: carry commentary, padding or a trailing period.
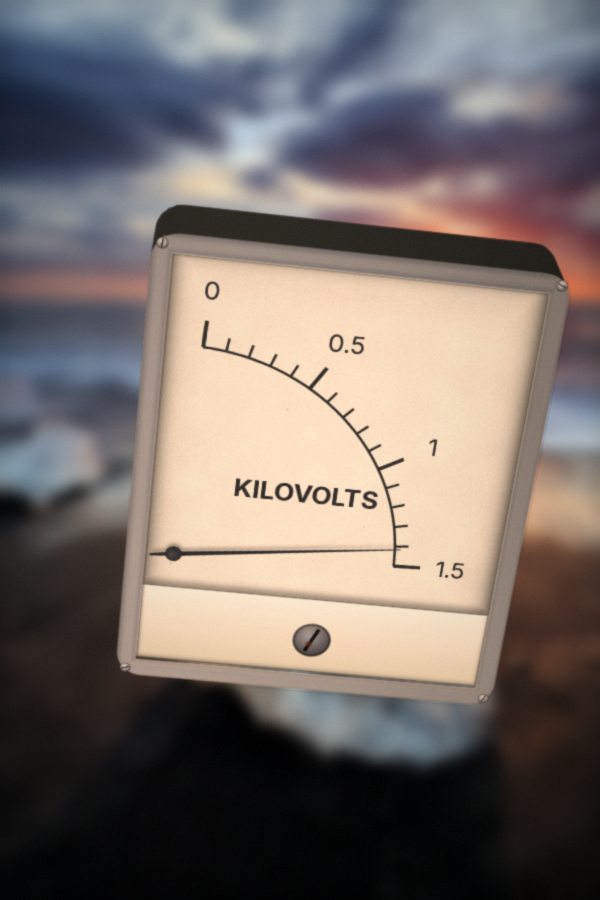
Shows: 1.4 kV
